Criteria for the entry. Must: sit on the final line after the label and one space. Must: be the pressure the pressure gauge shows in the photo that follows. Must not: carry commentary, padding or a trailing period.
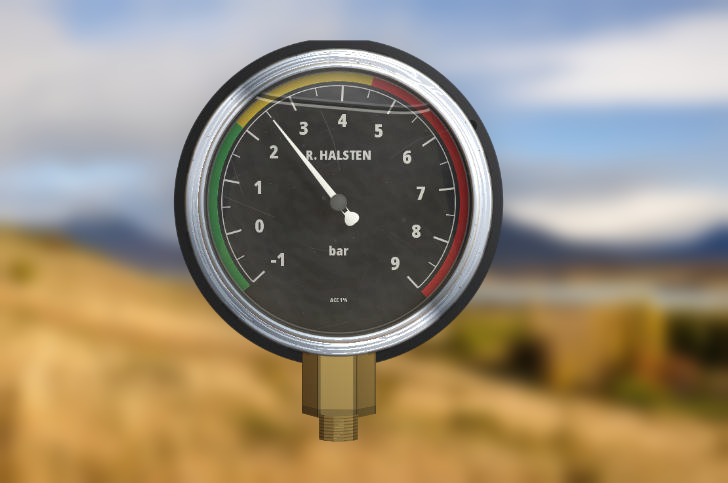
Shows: 2.5 bar
